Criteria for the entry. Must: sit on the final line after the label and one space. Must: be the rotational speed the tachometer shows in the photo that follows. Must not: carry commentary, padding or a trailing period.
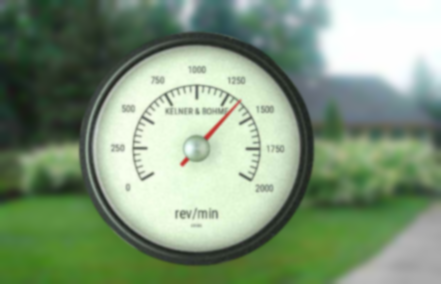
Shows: 1350 rpm
